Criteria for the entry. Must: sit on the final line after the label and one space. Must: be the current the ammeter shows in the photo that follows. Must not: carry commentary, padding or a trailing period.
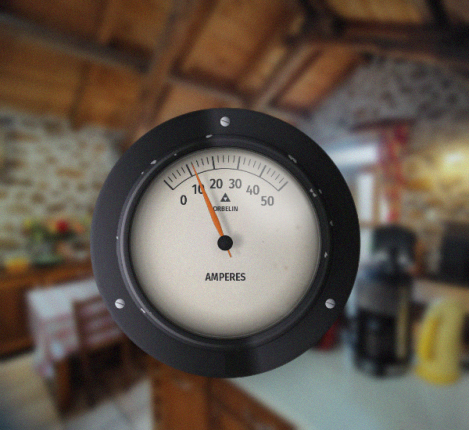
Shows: 12 A
